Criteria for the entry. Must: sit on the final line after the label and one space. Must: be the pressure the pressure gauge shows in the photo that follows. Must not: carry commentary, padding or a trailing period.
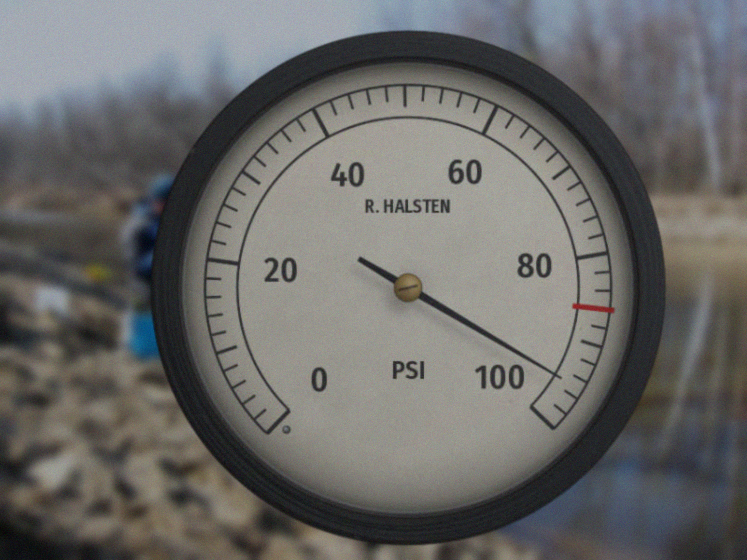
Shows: 95 psi
